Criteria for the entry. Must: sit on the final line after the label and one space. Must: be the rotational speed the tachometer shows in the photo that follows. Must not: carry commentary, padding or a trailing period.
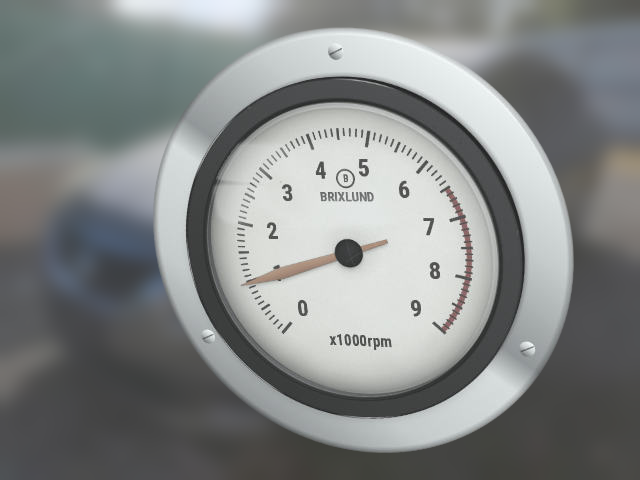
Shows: 1000 rpm
